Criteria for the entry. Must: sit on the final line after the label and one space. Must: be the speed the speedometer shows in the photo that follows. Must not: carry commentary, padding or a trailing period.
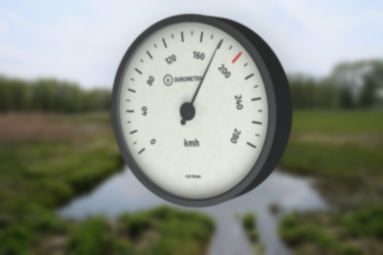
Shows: 180 km/h
